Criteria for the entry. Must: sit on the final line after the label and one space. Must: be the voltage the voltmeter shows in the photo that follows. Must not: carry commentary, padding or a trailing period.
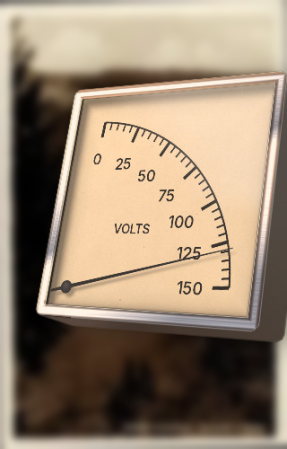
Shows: 130 V
